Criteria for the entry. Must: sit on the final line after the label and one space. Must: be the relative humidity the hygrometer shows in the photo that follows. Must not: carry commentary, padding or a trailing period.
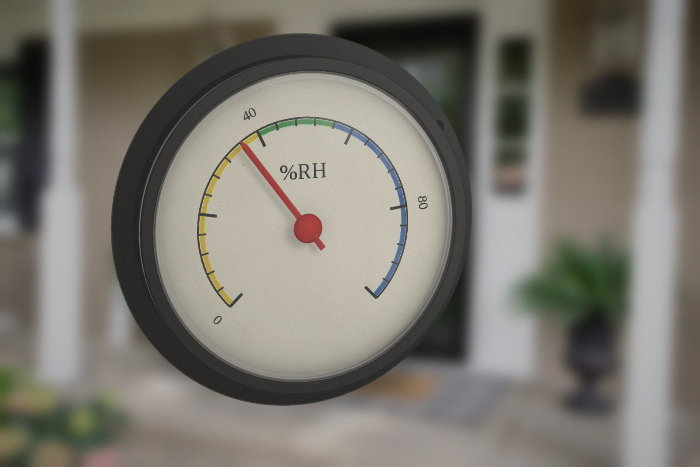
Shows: 36 %
